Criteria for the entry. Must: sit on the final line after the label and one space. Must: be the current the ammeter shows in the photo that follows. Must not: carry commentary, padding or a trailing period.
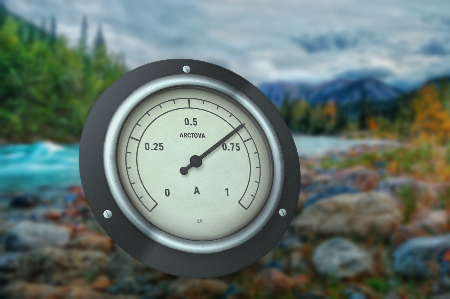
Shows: 0.7 A
